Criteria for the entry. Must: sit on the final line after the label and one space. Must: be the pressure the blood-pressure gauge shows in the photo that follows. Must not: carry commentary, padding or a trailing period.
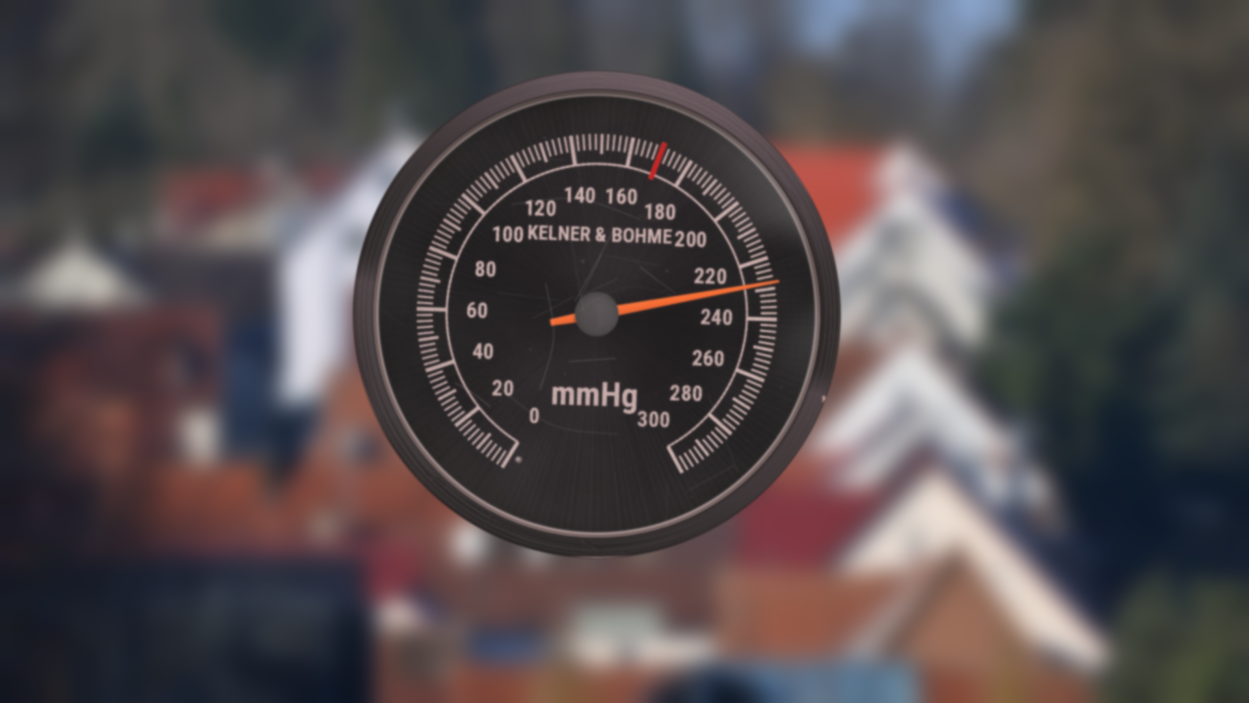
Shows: 228 mmHg
